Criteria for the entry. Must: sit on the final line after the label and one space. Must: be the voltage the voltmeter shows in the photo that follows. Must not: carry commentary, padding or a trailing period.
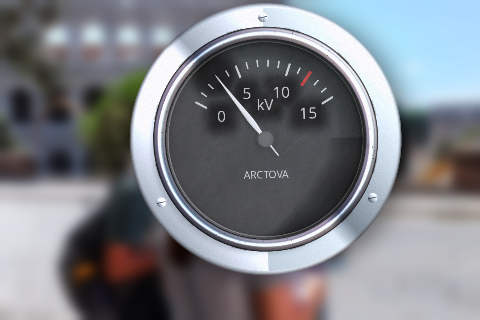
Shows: 3 kV
